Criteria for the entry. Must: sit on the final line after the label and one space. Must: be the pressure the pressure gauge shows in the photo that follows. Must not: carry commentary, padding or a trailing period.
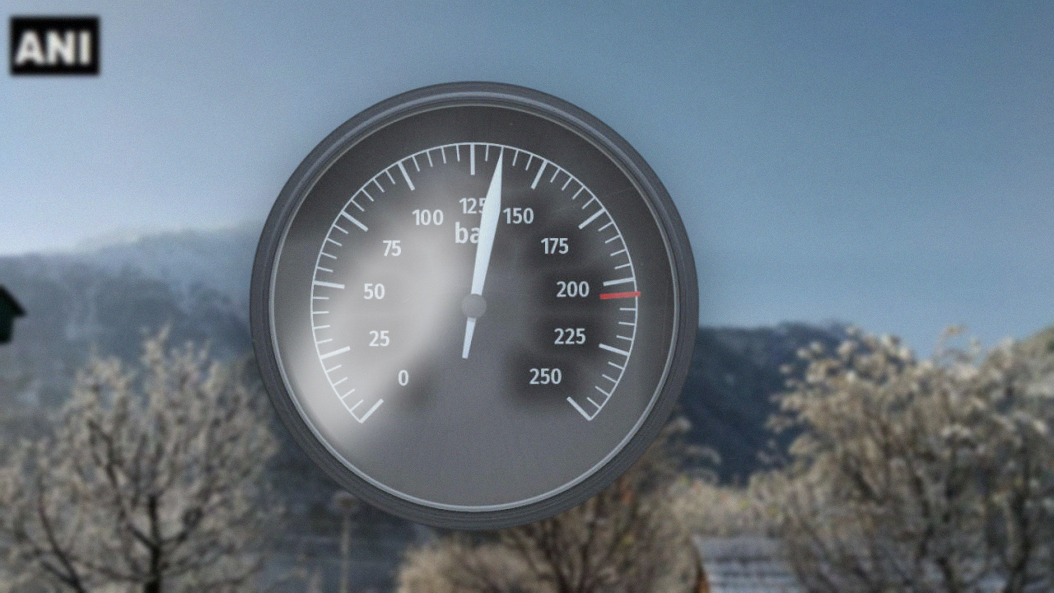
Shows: 135 bar
